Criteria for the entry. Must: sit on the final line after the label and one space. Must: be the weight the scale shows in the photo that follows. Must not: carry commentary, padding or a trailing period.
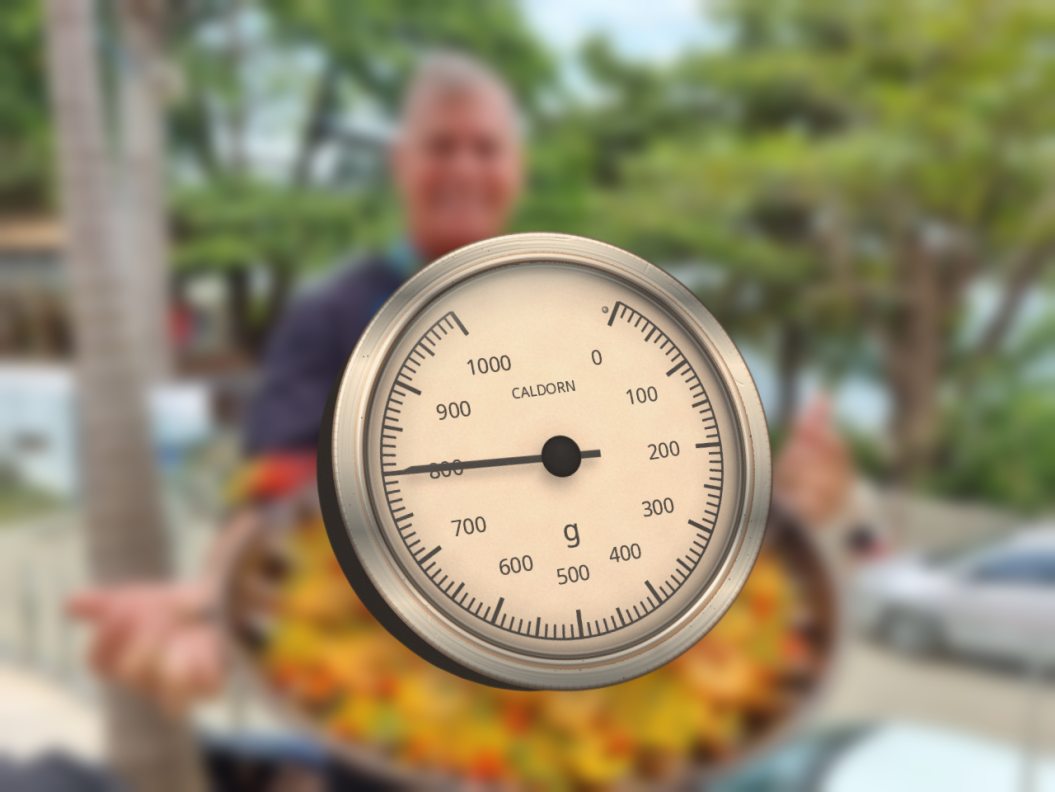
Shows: 800 g
